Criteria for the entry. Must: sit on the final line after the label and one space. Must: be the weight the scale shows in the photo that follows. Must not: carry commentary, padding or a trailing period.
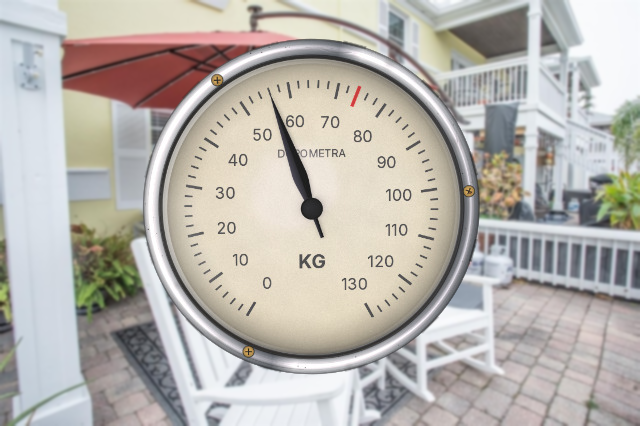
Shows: 56 kg
